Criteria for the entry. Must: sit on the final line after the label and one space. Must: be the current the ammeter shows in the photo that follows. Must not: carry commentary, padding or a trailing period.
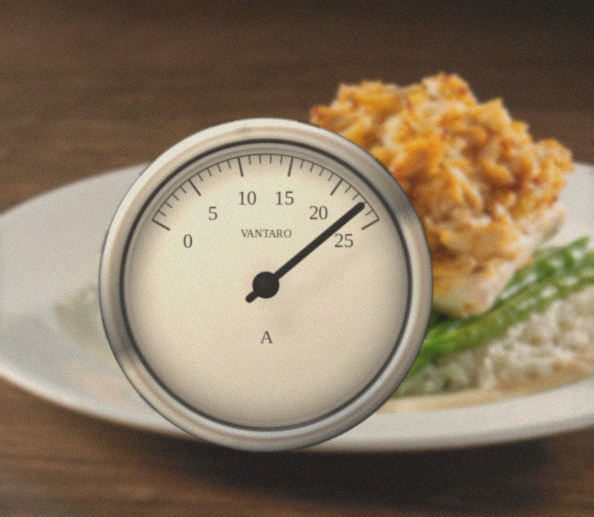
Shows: 23 A
